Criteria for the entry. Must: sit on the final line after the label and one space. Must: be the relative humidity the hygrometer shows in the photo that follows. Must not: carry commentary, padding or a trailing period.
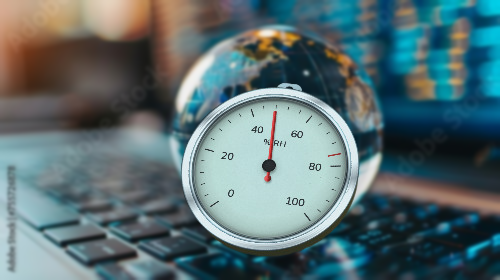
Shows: 48 %
